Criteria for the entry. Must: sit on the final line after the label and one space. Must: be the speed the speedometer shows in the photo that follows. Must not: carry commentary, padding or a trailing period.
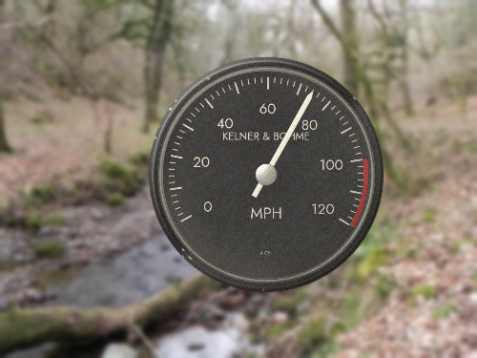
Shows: 74 mph
